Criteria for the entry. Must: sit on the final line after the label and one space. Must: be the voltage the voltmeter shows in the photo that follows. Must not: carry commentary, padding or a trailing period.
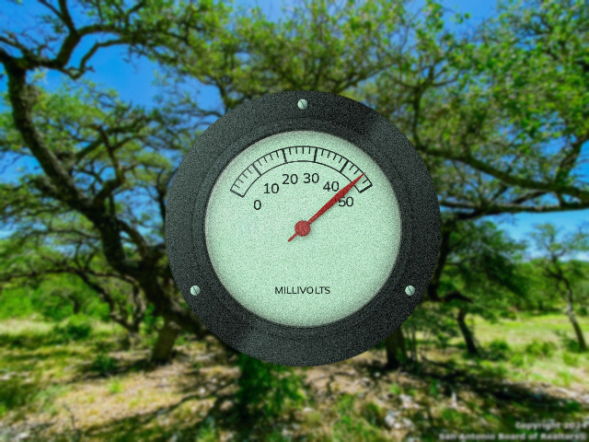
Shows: 46 mV
